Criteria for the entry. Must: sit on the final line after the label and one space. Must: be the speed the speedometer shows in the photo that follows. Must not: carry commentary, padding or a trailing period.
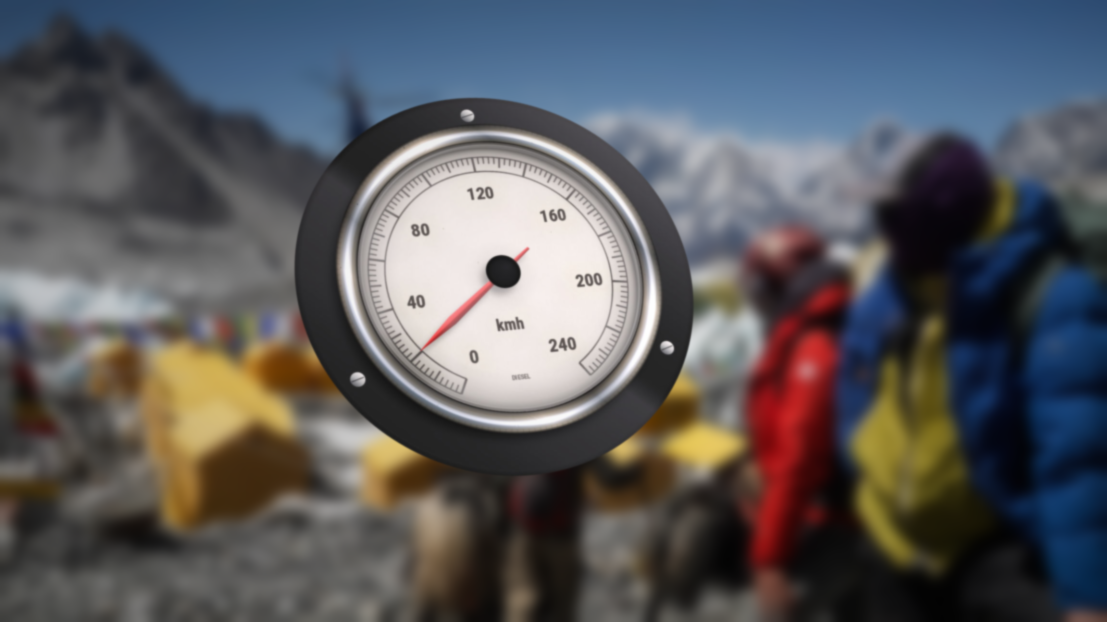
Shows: 20 km/h
